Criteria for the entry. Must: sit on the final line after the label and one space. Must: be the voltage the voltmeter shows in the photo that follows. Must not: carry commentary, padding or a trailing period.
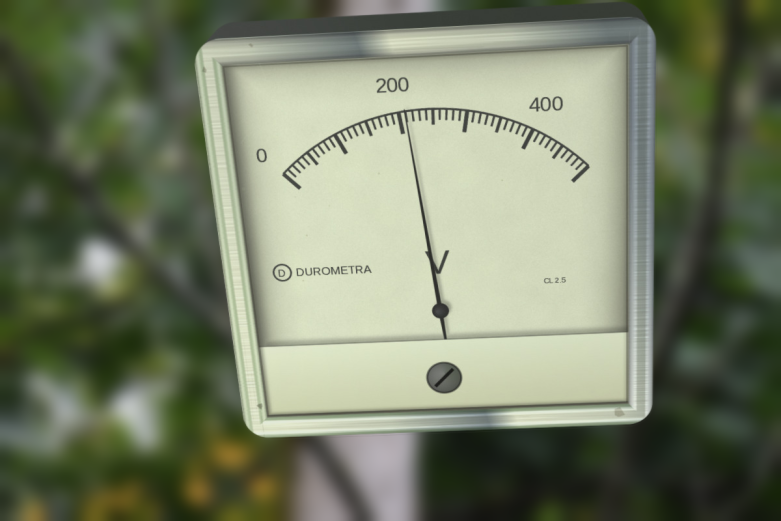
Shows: 210 V
